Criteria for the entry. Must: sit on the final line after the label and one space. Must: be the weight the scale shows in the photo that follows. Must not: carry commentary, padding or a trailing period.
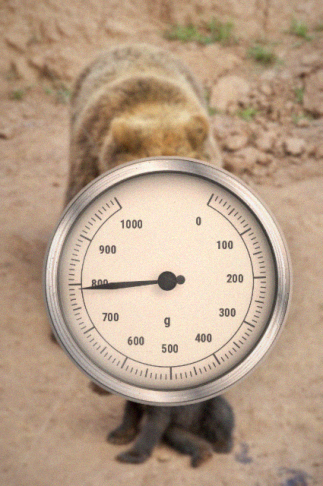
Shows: 790 g
